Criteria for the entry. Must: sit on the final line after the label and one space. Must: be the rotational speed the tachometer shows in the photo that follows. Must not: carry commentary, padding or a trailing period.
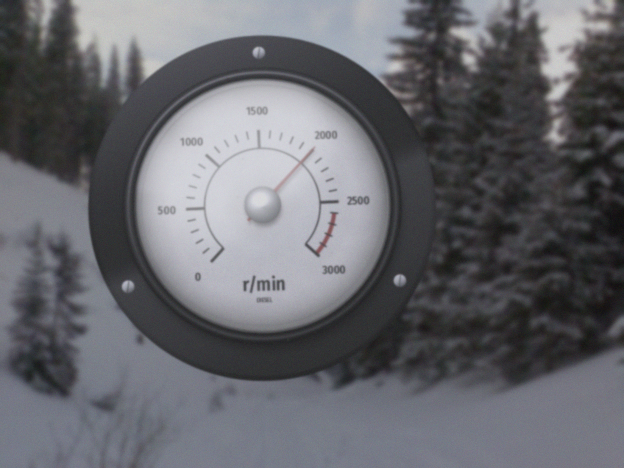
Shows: 2000 rpm
